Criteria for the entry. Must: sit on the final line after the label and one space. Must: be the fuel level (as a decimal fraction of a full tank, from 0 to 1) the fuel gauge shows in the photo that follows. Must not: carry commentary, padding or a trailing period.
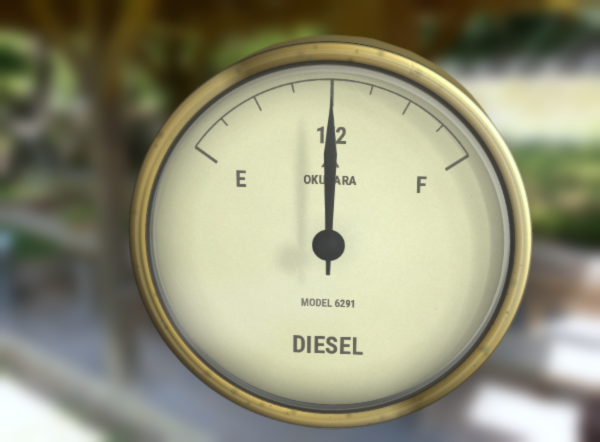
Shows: 0.5
